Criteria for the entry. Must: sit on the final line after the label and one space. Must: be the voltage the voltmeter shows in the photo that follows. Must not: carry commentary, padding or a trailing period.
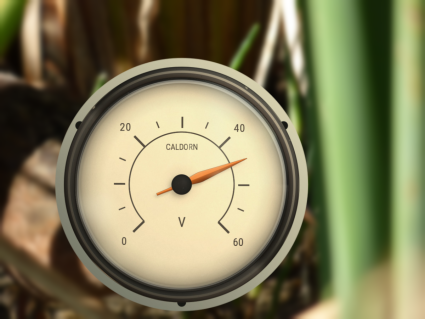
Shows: 45 V
